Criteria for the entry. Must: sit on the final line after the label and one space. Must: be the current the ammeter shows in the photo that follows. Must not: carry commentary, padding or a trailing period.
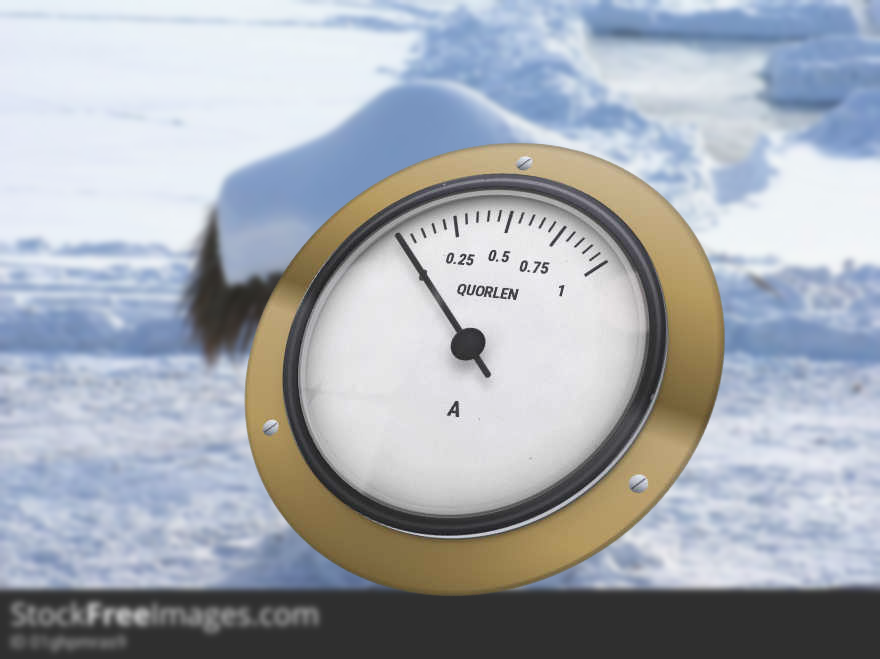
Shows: 0 A
